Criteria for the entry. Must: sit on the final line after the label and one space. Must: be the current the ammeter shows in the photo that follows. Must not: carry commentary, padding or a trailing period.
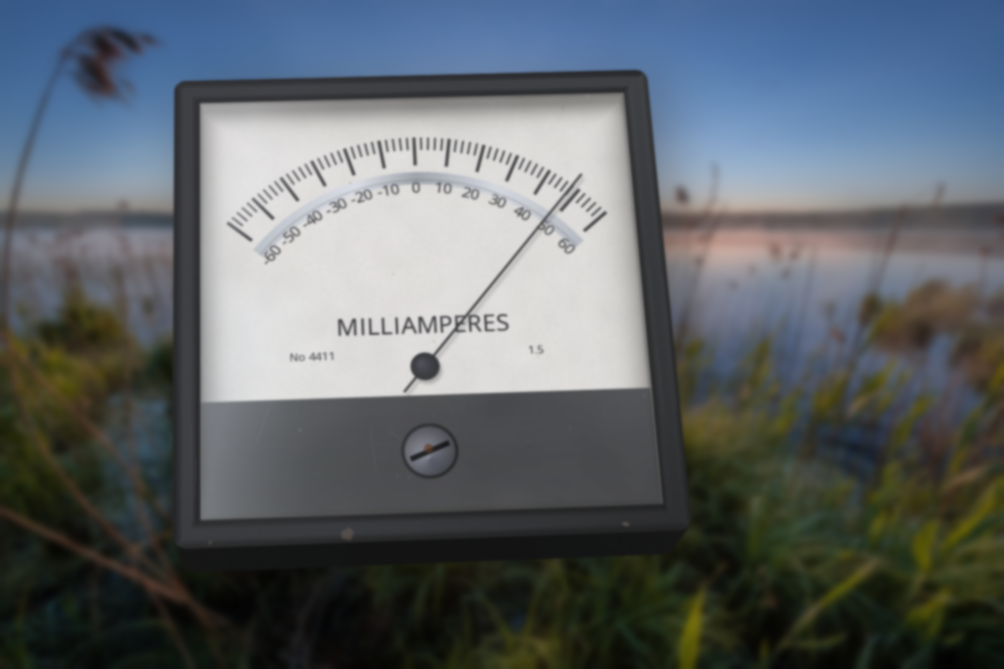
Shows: 48 mA
